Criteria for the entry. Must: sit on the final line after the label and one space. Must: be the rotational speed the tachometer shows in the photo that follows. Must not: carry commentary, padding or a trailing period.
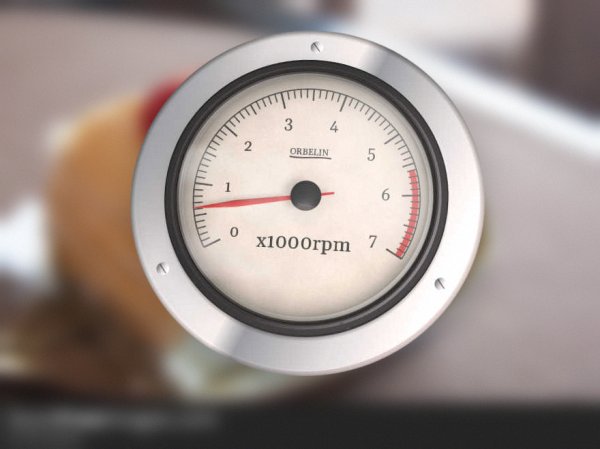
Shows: 600 rpm
